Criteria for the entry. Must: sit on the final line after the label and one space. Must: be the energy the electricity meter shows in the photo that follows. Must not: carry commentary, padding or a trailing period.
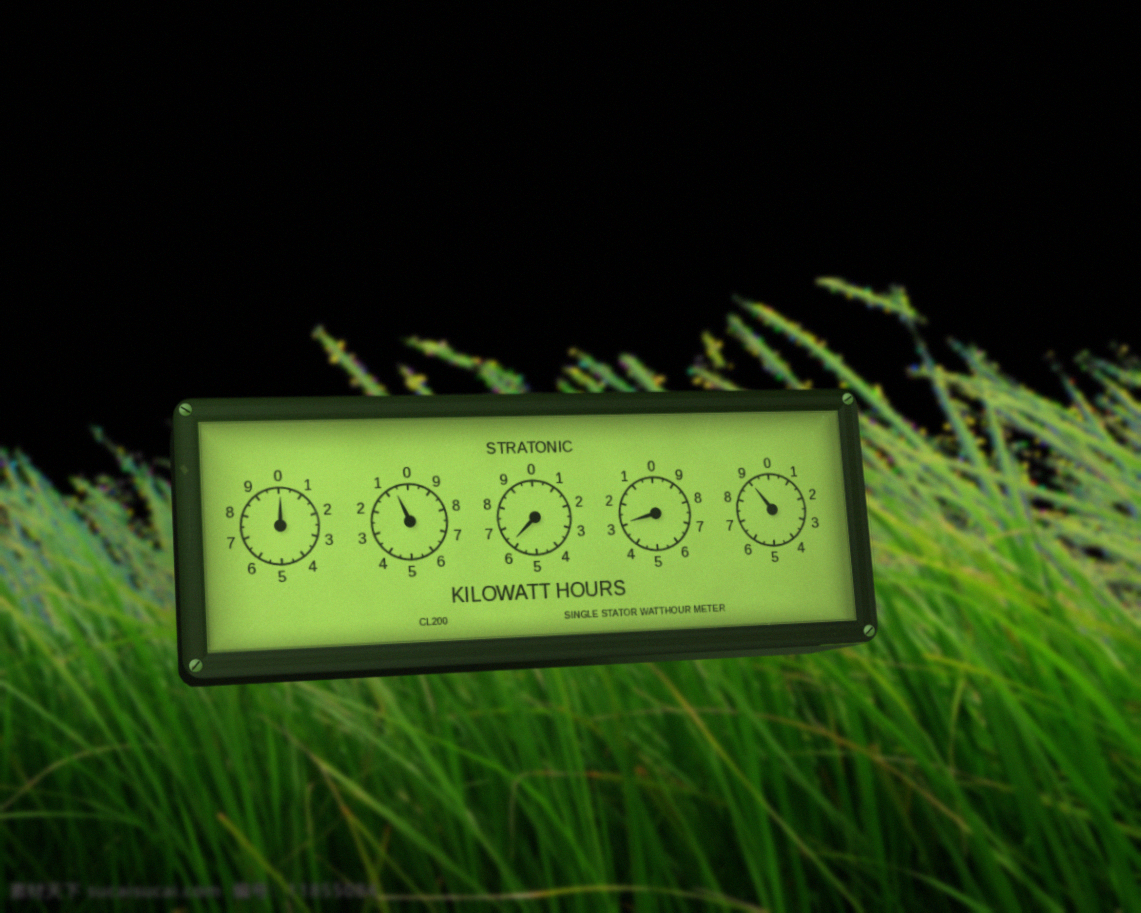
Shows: 629 kWh
